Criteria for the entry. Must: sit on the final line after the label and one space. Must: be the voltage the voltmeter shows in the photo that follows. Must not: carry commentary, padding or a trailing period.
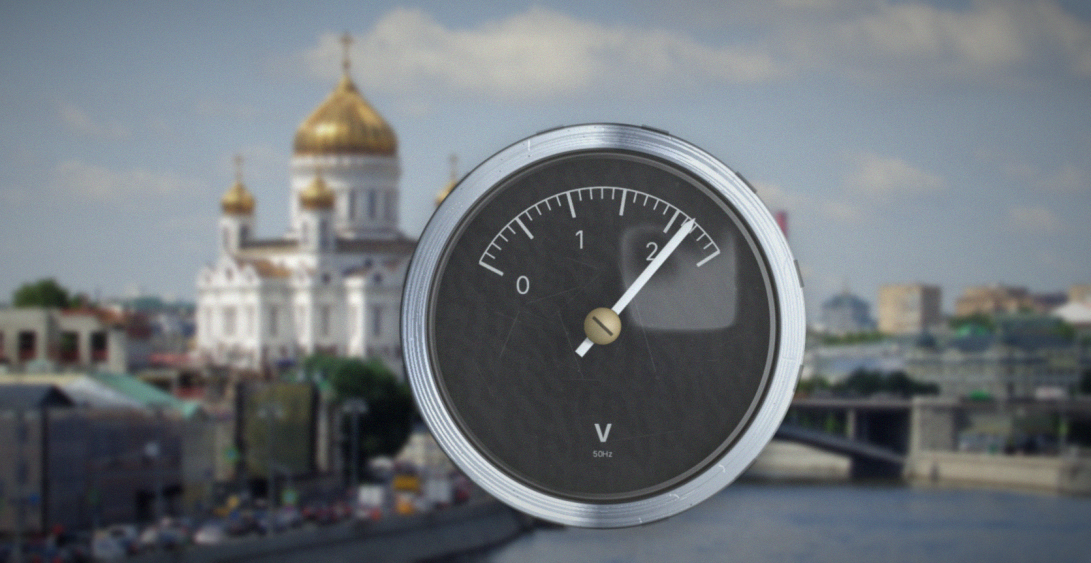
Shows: 2.15 V
